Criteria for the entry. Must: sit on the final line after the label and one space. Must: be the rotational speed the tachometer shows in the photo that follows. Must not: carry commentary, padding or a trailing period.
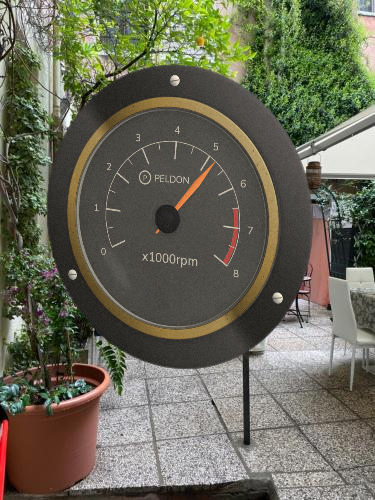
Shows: 5250 rpm
